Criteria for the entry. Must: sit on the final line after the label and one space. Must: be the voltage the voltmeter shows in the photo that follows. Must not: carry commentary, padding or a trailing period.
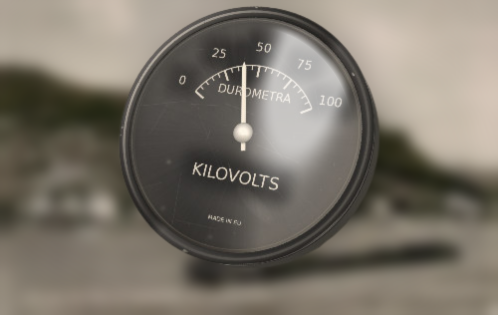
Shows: 40 kV
